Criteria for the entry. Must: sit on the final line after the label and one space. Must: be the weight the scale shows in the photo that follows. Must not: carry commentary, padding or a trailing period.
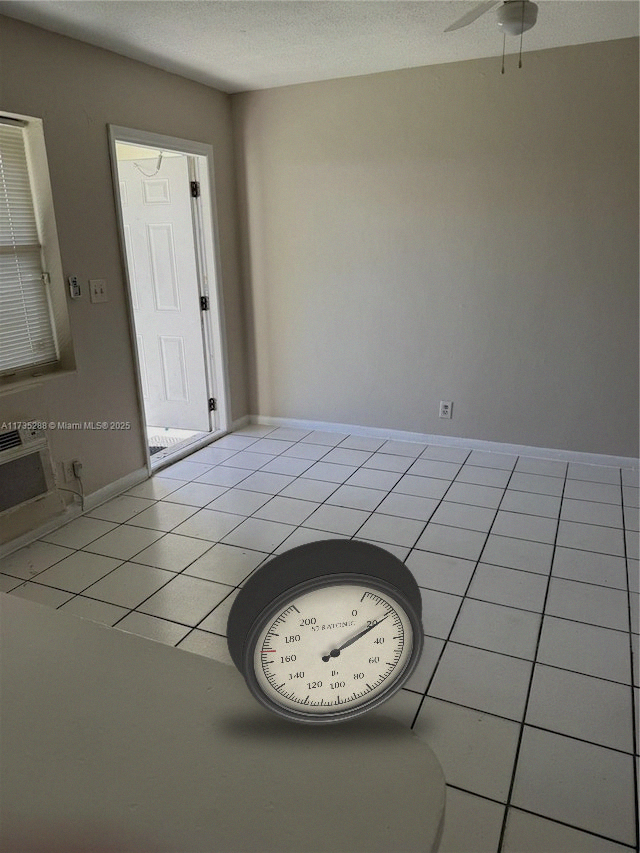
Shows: 20 lb
